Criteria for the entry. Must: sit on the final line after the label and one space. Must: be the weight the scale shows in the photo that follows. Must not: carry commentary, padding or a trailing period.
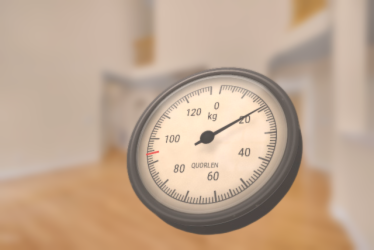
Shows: 20 kg
